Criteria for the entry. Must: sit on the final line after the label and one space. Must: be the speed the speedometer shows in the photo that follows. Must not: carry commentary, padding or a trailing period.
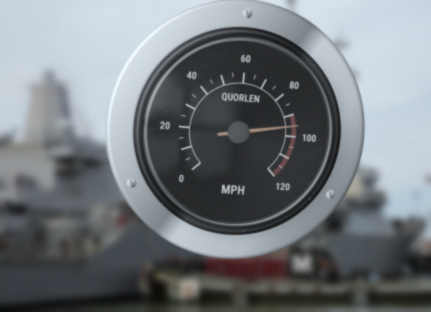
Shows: 95 mph
